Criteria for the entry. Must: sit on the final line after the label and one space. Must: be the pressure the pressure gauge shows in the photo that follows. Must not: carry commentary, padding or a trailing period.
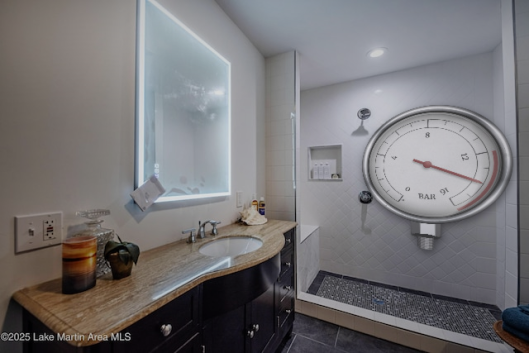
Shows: 14 bar
